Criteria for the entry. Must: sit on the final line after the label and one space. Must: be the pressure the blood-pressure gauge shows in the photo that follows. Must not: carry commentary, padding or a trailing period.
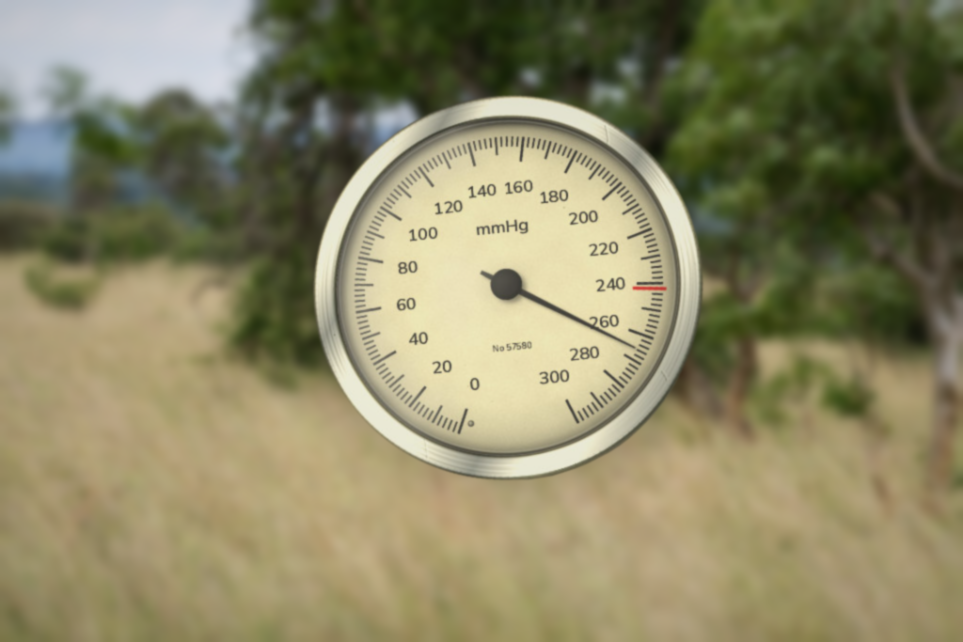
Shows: 266 mmHg
